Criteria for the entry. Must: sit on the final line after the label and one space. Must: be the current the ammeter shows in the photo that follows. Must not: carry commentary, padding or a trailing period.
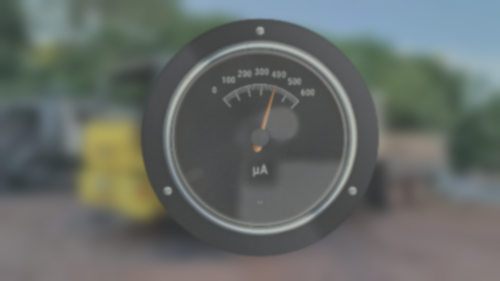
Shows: 400 µA
